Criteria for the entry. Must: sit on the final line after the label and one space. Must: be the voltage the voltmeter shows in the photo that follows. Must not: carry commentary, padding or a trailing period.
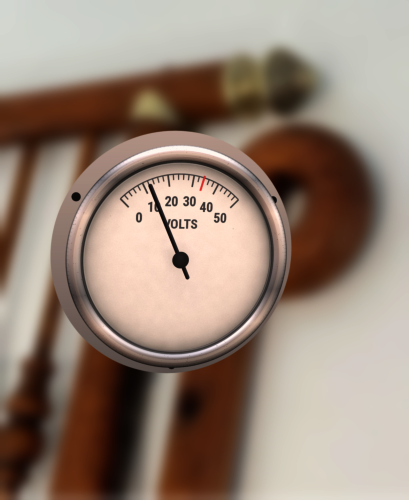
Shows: 12 V
